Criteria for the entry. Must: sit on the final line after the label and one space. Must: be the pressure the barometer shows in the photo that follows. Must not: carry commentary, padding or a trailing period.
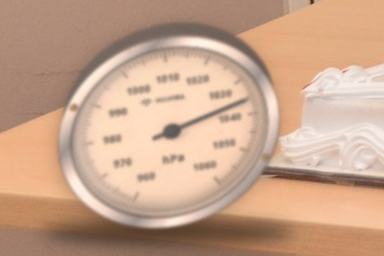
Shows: 1035 hPa
